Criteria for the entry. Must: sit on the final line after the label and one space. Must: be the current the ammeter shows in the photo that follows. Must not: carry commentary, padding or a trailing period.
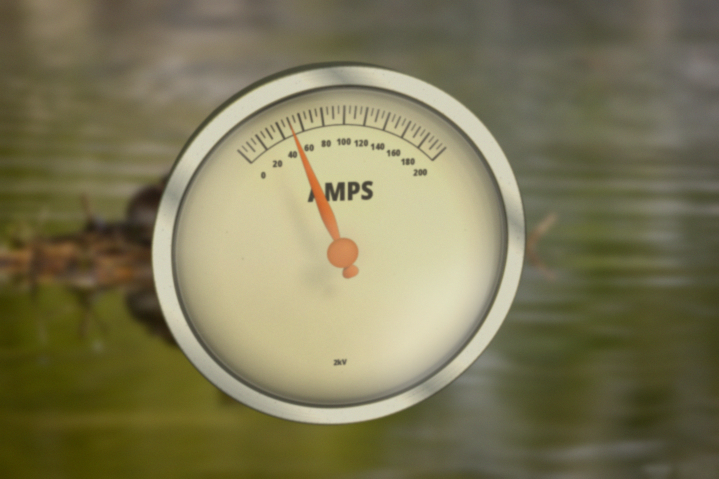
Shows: 50 A
